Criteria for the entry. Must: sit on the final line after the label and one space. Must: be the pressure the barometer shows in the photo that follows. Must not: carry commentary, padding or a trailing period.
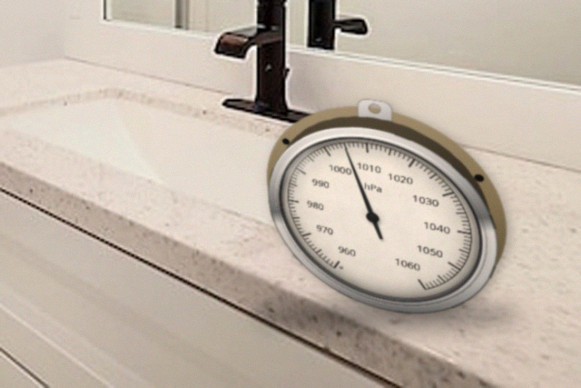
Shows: 1005 hPa
